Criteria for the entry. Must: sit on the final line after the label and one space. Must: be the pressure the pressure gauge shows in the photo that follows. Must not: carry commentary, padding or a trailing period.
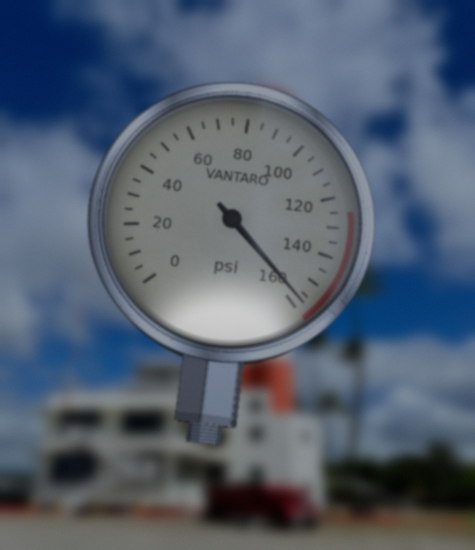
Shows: 157.5 psi
